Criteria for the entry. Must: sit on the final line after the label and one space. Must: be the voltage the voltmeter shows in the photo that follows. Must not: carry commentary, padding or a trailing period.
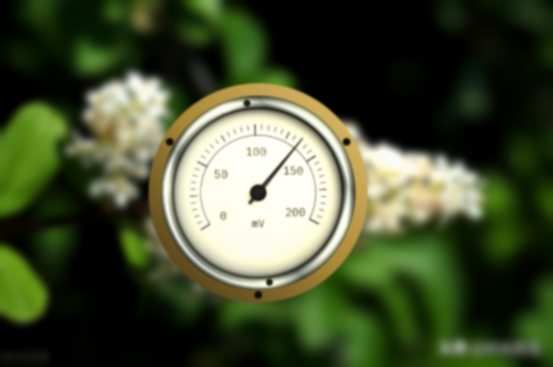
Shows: 135 mV
